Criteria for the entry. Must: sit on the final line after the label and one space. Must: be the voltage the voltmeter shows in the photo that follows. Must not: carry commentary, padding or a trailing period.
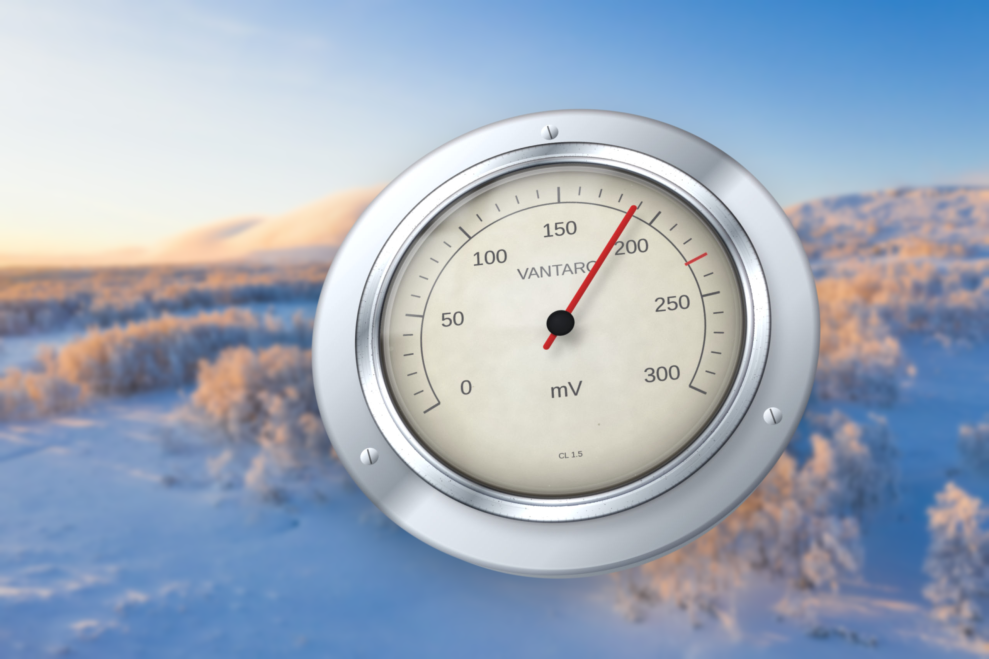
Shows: 190 mV
